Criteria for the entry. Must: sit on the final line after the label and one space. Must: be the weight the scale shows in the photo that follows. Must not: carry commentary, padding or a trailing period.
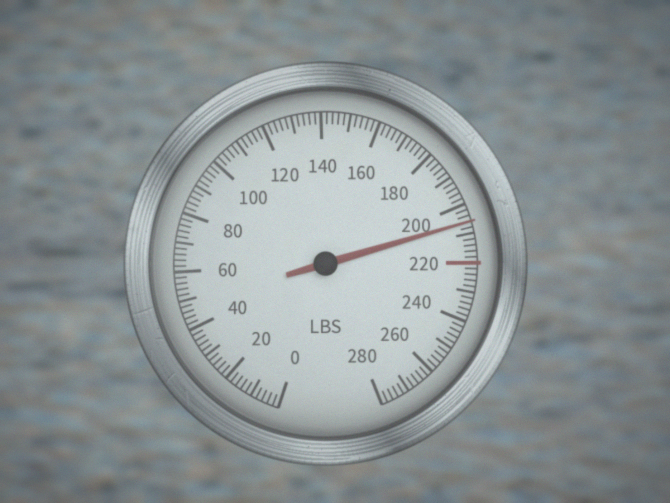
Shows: 206 lb
